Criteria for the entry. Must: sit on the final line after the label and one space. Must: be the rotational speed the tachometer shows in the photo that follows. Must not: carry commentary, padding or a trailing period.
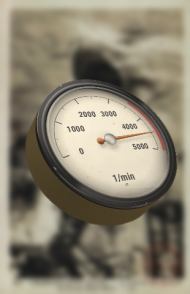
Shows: 4500 rpm
